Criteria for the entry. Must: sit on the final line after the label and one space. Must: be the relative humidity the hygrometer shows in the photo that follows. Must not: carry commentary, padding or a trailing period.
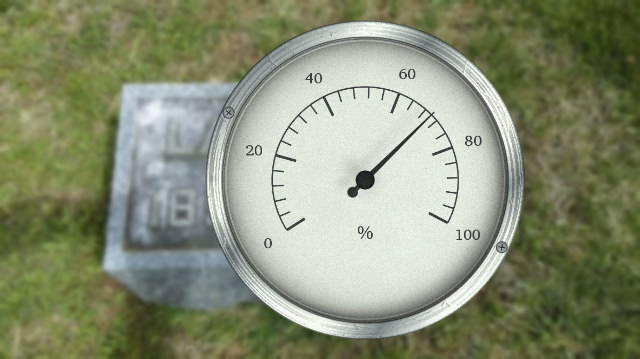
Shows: 70 %
